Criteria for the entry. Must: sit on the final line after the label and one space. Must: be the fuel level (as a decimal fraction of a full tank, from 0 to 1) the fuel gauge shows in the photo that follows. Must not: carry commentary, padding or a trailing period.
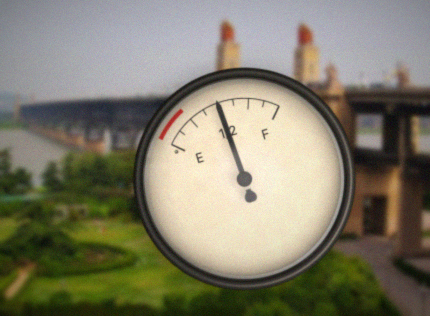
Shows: 0.5
